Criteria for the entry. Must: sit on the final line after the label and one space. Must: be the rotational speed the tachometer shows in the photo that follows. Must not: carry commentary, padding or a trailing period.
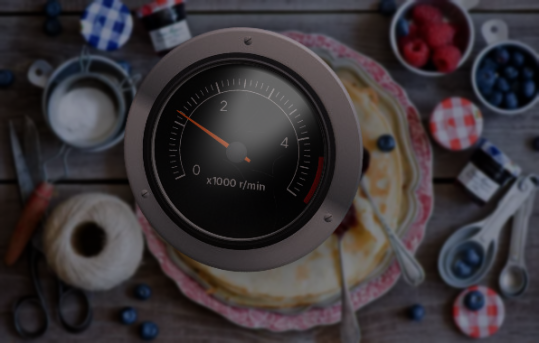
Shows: 1200 rpm
